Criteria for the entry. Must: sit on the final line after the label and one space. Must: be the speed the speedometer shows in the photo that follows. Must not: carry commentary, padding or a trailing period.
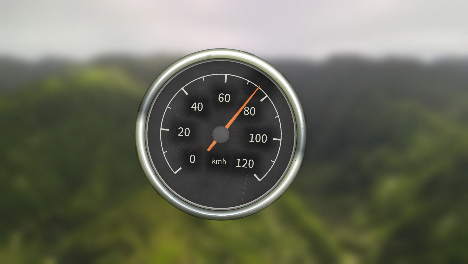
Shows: 75 km/h
